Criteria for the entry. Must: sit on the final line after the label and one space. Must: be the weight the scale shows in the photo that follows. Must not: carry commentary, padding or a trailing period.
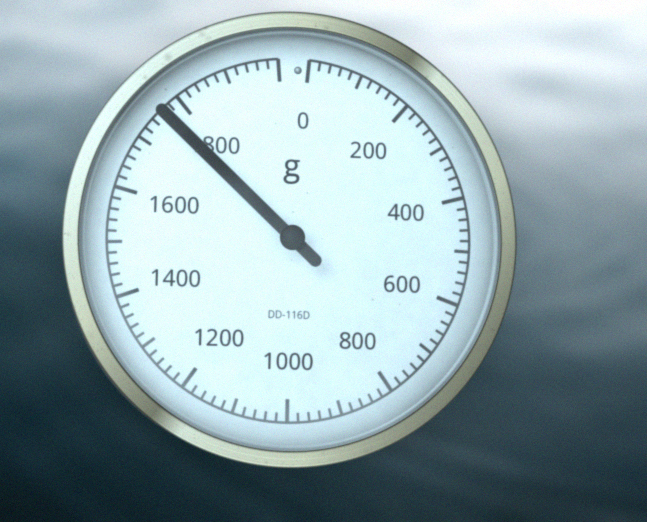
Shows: 1760 g
